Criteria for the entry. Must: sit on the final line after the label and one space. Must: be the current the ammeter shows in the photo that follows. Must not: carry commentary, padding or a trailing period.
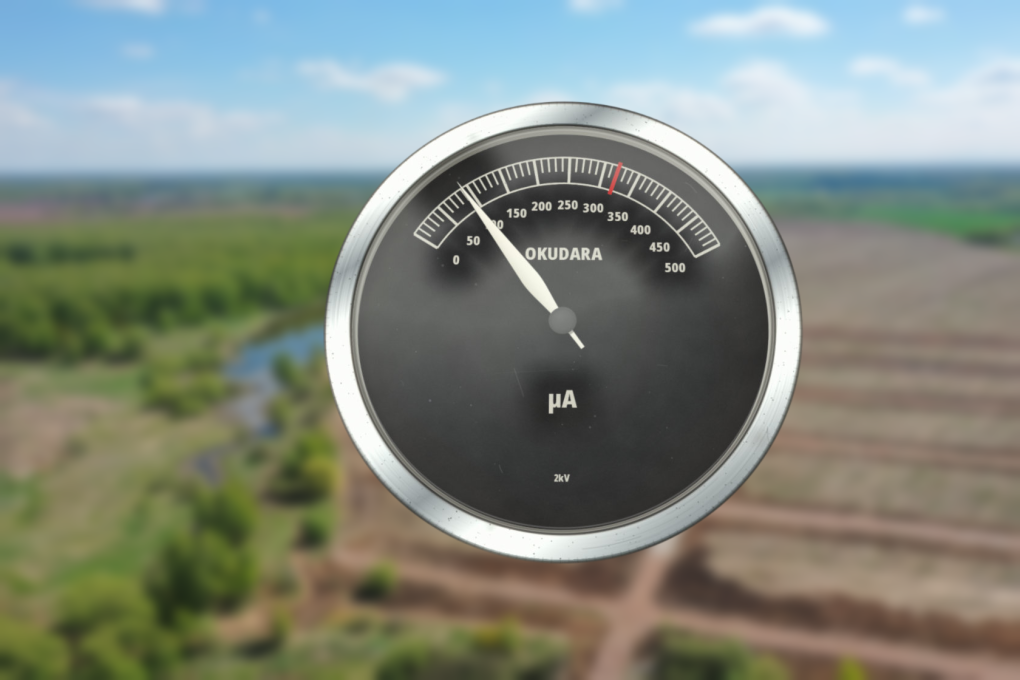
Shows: 90 µA
